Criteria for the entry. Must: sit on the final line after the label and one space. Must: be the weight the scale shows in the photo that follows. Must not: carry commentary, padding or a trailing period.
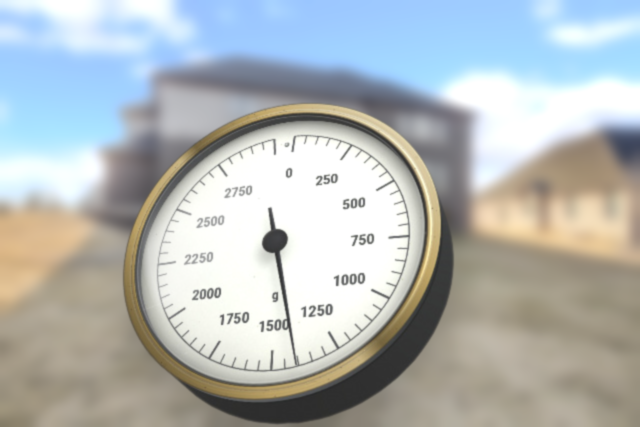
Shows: 1400 g
